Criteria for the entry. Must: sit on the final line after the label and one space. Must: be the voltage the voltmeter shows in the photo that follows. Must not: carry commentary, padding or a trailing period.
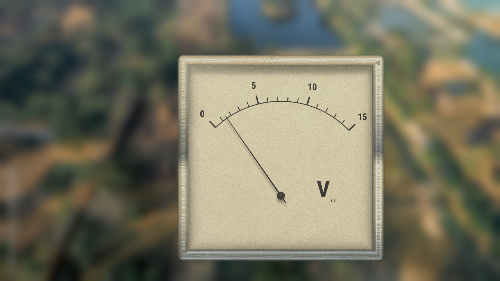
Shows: 1.5 V
